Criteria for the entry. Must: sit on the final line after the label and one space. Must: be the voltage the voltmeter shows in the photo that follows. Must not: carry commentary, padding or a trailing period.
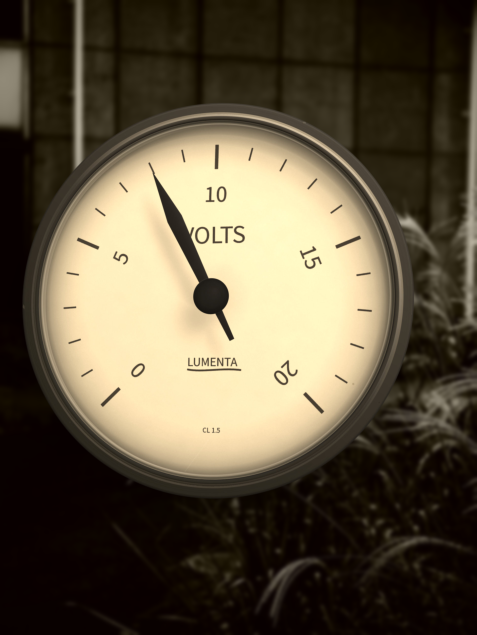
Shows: 8 V
